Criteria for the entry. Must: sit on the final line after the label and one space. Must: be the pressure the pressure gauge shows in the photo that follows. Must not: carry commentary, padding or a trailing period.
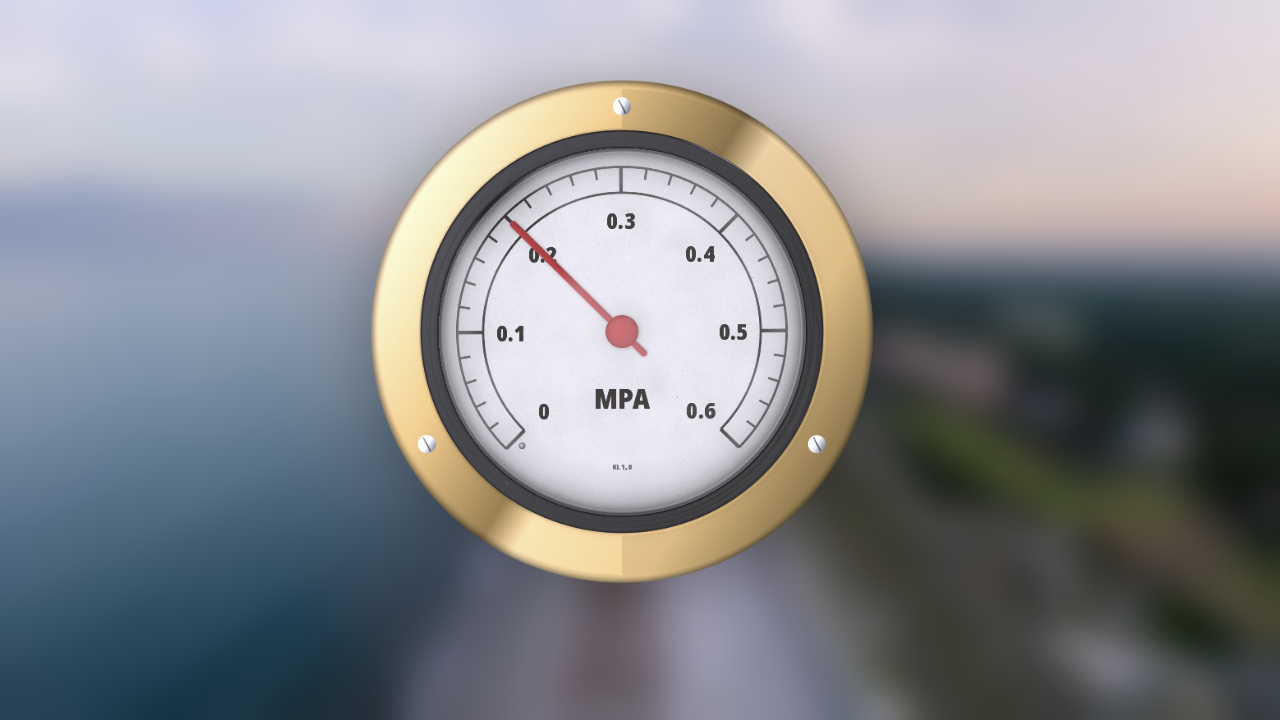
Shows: 0.2 MPa
